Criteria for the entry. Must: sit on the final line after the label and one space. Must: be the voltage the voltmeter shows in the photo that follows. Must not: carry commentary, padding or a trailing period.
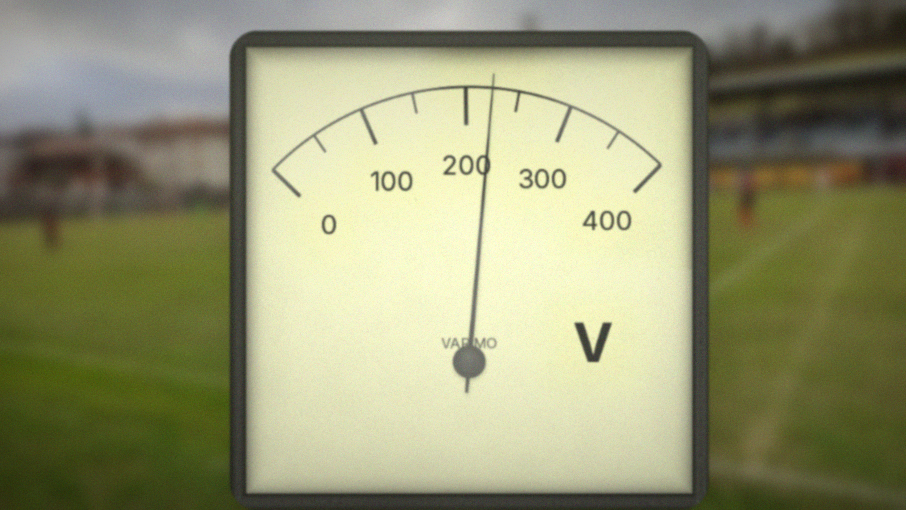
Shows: 225 V
